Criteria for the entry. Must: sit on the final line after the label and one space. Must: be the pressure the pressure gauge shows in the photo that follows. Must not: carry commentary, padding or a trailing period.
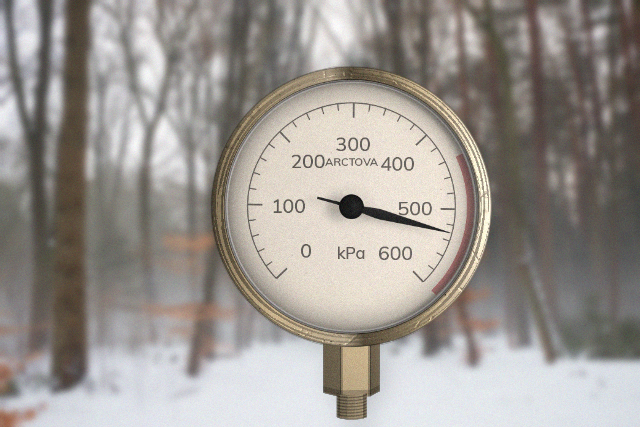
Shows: 530 kPa
